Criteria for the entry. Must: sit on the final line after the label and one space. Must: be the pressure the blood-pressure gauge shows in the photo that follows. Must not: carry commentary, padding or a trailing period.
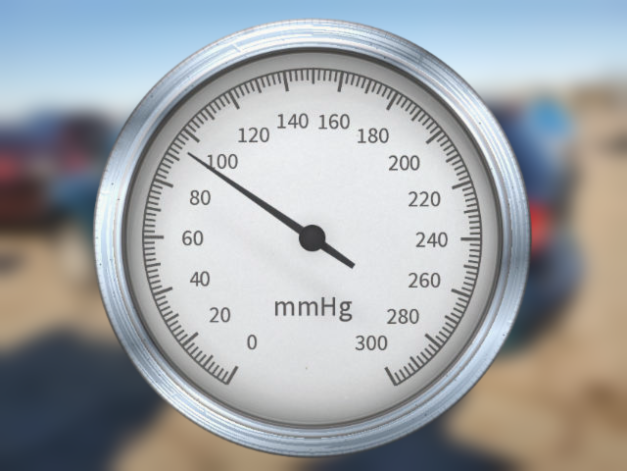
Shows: 94 mmHg
